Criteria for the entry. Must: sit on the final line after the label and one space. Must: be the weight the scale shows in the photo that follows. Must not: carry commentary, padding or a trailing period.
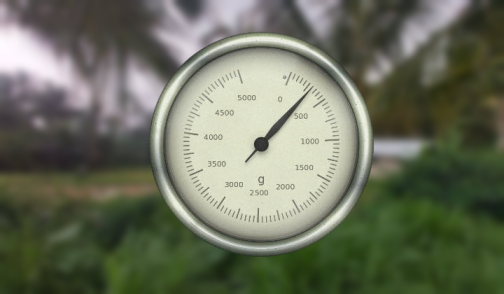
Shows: 300 g
